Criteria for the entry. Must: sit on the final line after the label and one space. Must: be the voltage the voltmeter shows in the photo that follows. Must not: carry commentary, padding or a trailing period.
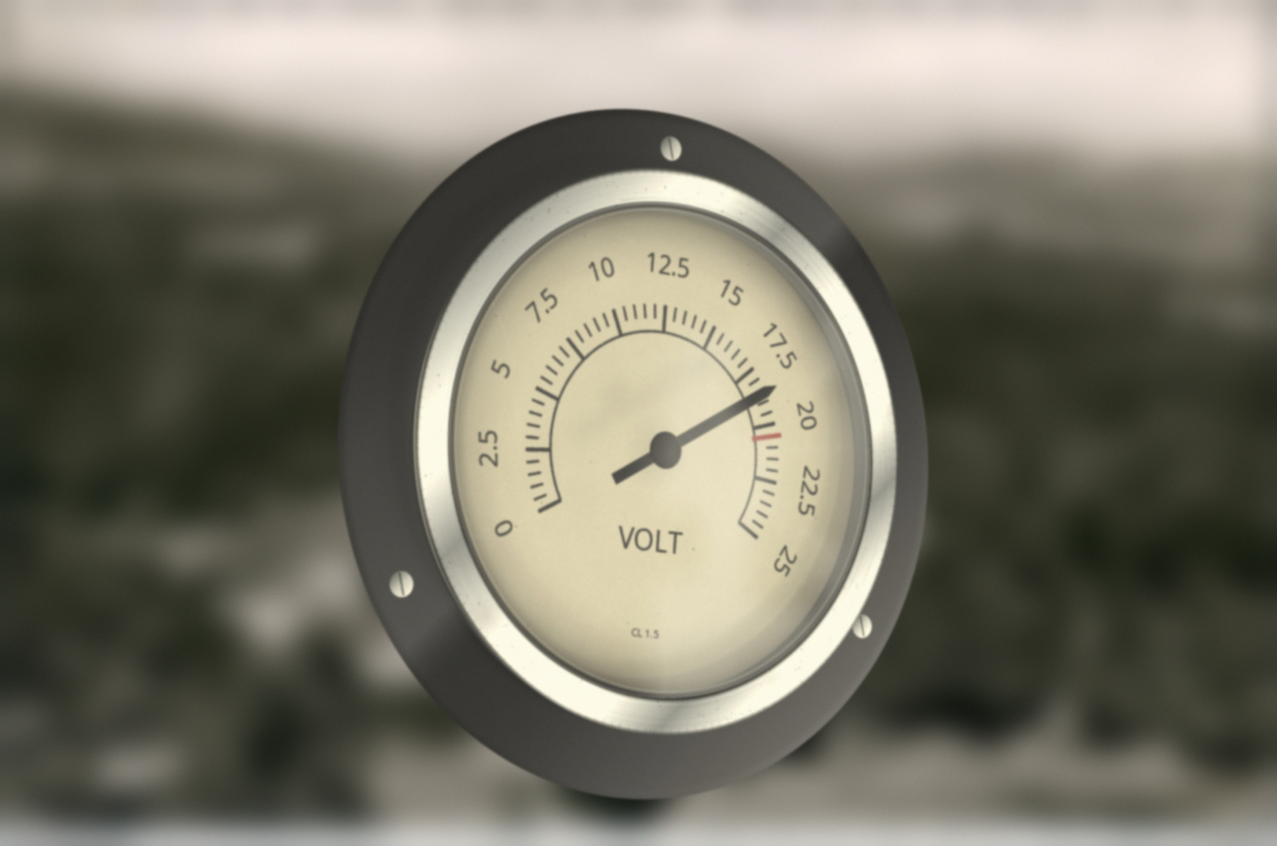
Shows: 18.5 V
